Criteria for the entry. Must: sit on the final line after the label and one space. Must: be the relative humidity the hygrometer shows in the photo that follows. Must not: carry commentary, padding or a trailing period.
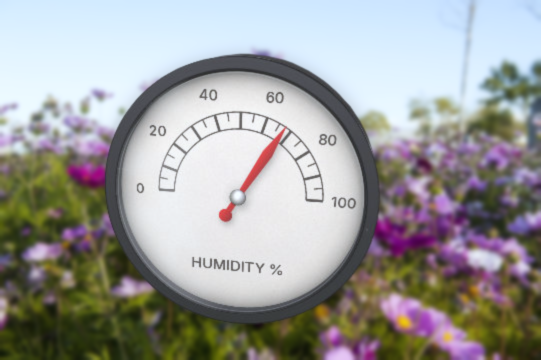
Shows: 67.5 %
